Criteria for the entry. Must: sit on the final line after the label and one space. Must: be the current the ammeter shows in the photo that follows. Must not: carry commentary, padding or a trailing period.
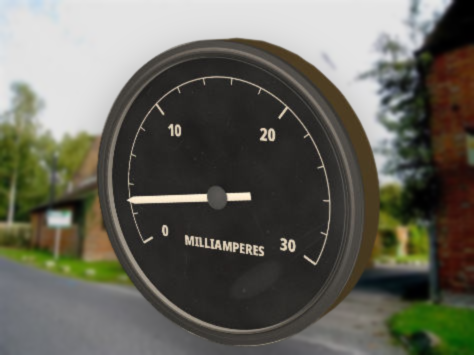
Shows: 3 mA
